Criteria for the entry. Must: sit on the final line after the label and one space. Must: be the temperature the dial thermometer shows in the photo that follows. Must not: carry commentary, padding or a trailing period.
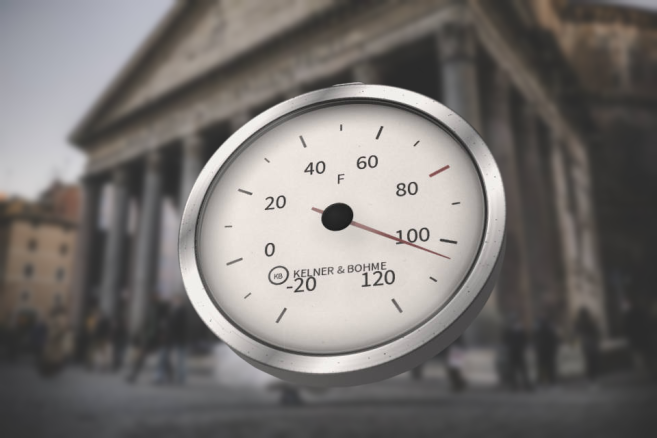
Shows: 105 °F
